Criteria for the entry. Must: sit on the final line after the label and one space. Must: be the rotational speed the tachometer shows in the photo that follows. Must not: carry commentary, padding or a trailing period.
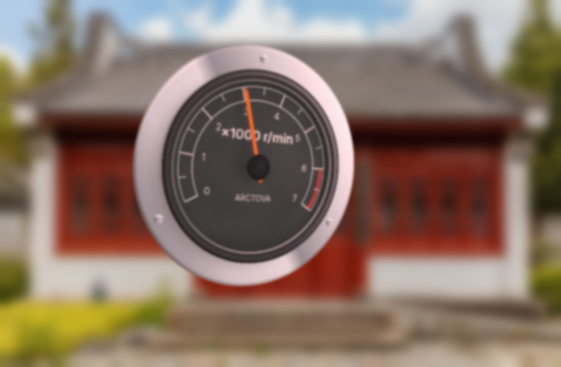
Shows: 3000 rpm
